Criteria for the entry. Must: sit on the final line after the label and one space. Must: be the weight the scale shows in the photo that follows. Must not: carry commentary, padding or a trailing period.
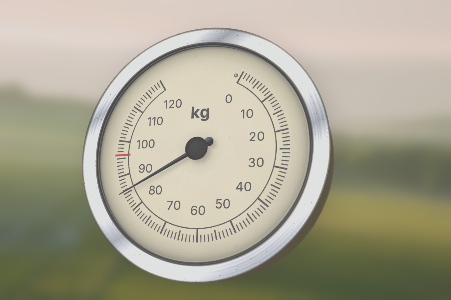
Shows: 85 kg
